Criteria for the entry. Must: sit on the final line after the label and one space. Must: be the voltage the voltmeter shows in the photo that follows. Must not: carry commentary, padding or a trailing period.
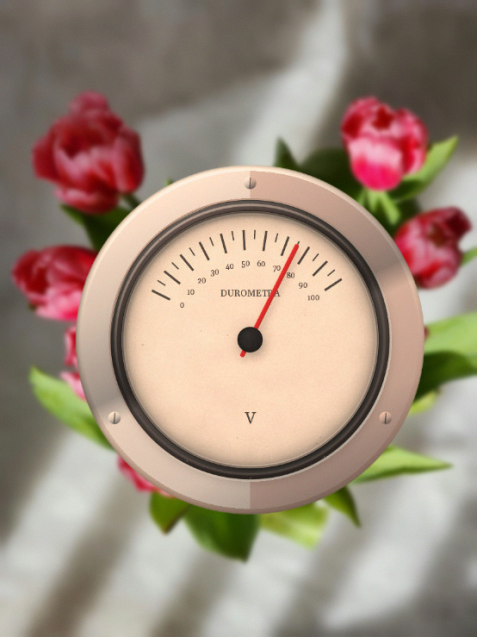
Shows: 75 V
